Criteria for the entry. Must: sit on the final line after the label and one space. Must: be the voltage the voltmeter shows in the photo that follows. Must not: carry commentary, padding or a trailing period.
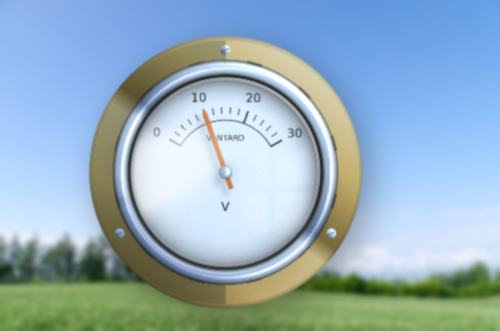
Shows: 10 V
